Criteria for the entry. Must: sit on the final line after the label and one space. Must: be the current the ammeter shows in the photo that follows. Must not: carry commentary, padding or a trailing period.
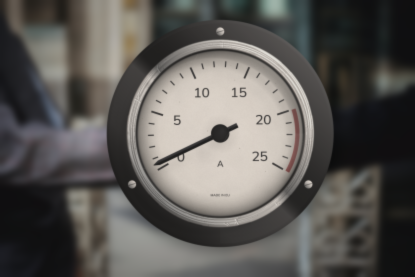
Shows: 0.5 A
